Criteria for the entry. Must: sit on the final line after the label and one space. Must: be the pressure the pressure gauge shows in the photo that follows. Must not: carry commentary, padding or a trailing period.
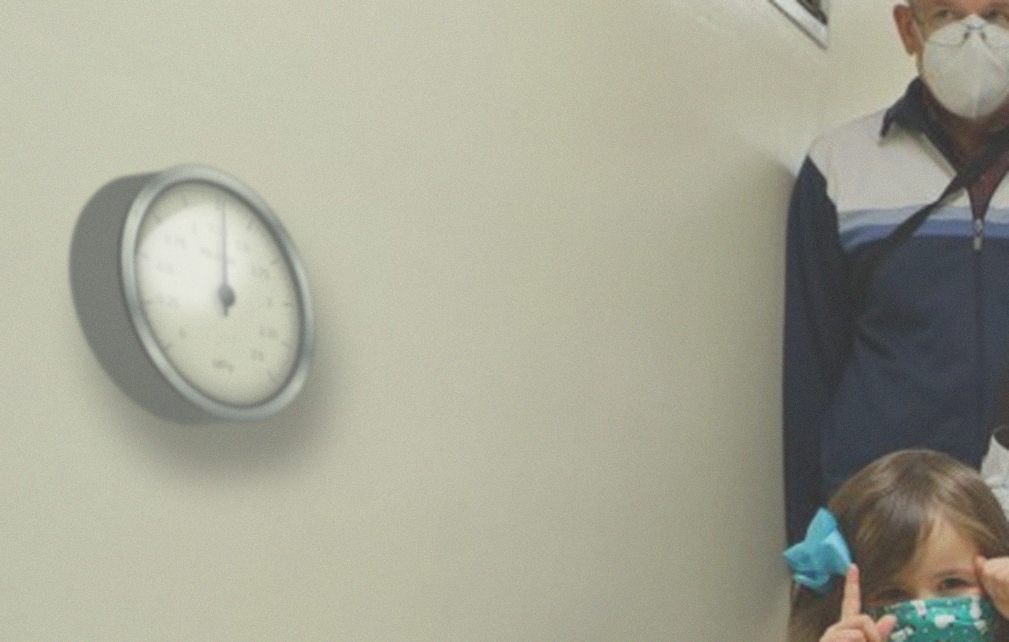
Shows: 1.25 MPa
